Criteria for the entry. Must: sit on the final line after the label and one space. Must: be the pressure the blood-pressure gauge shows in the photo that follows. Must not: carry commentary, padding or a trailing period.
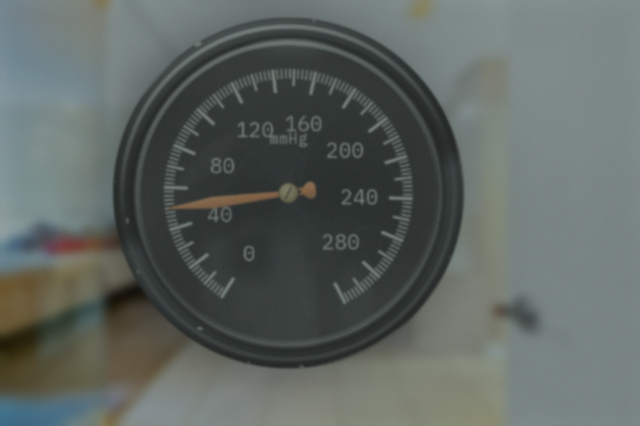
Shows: 50 mmHg
